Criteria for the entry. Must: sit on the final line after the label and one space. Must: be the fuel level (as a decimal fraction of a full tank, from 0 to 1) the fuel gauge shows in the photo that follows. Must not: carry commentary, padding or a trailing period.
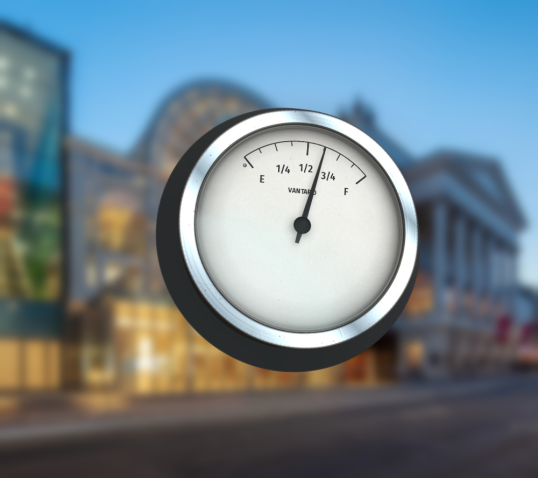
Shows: 0.625
